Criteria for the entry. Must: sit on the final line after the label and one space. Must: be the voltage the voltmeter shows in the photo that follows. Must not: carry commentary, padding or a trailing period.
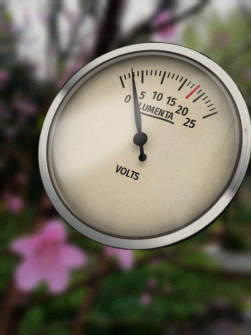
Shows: 3 V
